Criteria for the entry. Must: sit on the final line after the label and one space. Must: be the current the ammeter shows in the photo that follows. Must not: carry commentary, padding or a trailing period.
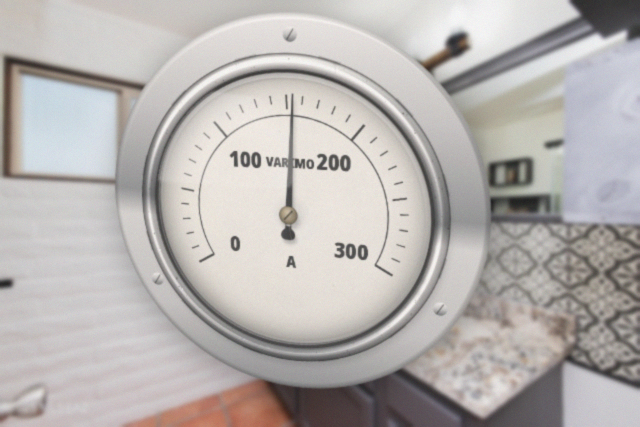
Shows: 155 A
